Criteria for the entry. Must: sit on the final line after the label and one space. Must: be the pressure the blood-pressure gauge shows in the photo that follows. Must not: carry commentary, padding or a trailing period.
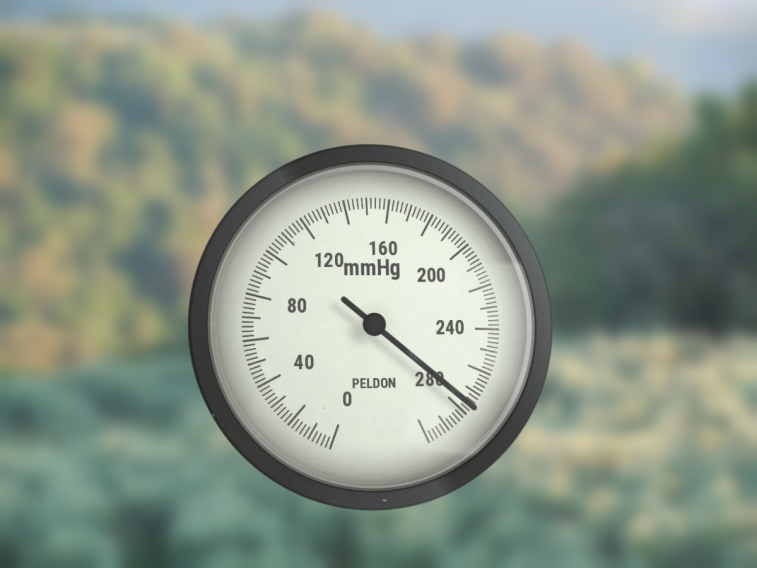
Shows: 276 mmHg
